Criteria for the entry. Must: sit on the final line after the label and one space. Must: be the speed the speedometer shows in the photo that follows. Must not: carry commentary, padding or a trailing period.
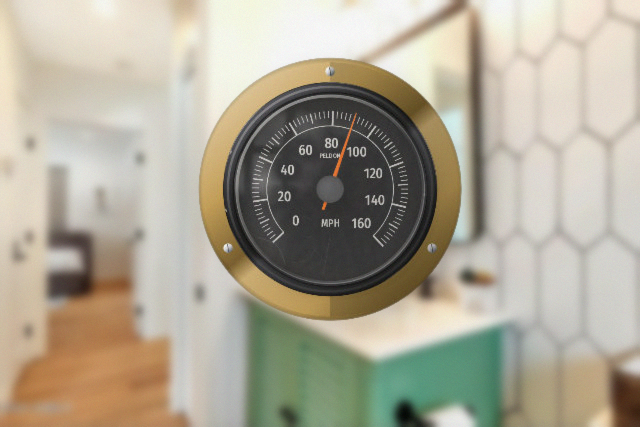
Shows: 90 mph
